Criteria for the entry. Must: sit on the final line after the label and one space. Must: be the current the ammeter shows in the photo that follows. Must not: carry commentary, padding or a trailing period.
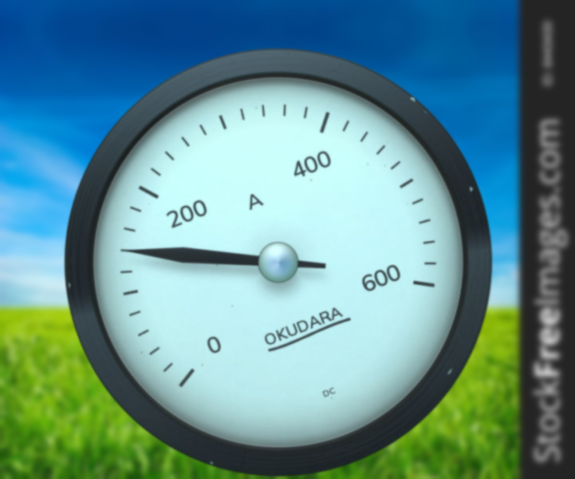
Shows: 140 A
